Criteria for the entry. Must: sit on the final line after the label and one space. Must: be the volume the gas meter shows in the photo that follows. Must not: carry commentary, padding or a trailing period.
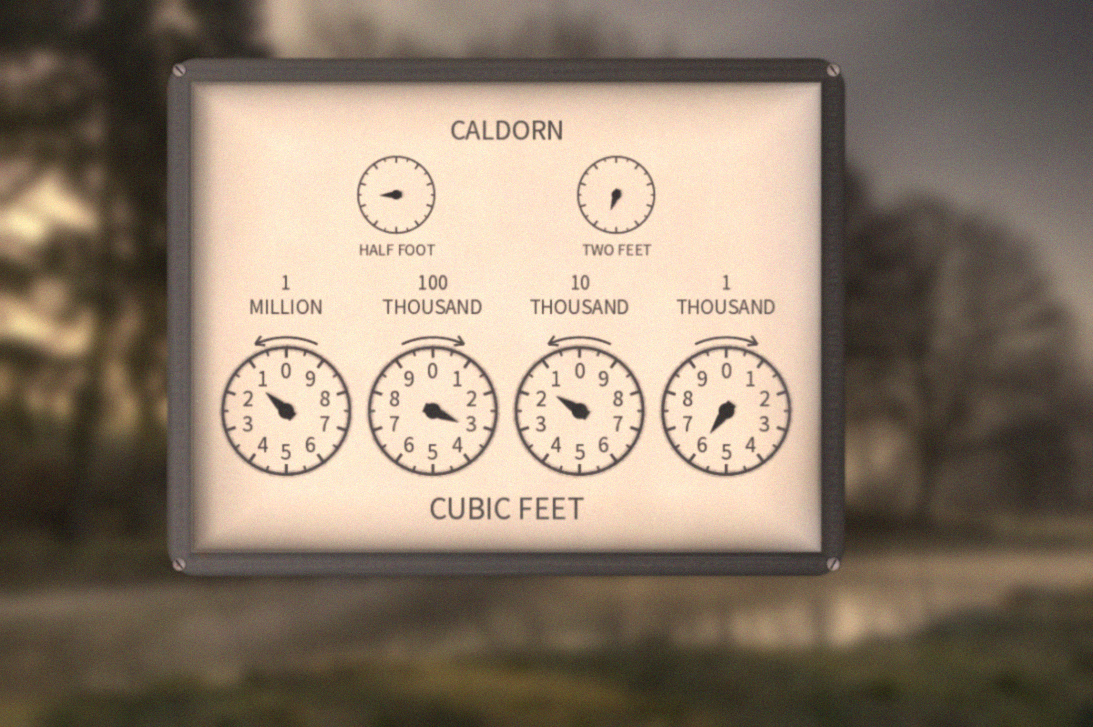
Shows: 131600 ft³
